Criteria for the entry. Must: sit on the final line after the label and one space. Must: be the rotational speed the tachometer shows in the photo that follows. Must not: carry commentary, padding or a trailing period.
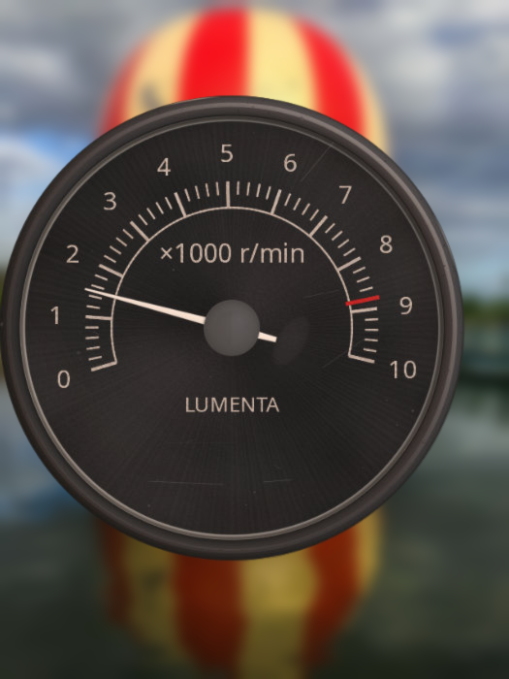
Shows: 1500 rpm
